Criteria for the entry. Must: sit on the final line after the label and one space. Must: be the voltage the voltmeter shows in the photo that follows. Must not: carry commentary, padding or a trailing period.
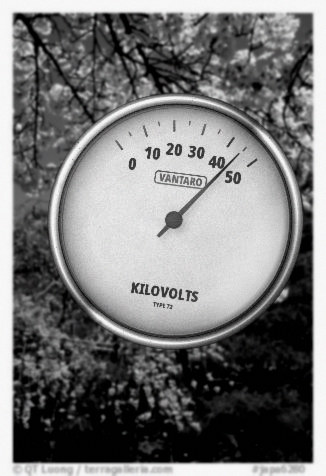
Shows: 45 kV
